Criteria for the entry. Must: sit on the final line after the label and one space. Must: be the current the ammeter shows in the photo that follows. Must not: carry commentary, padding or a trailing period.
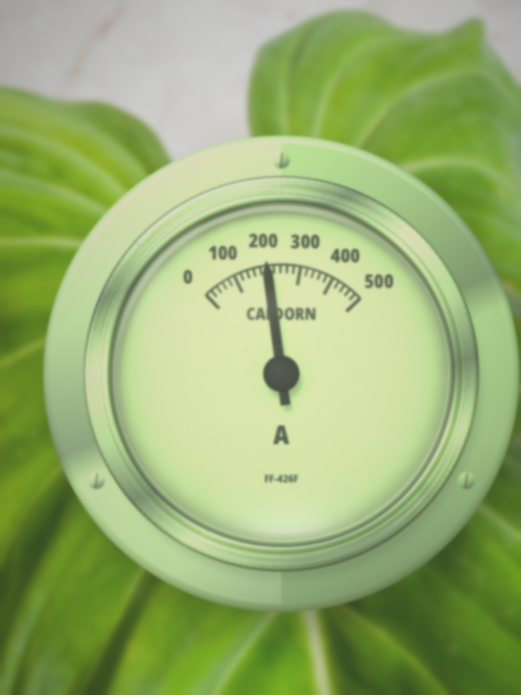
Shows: 200 A
